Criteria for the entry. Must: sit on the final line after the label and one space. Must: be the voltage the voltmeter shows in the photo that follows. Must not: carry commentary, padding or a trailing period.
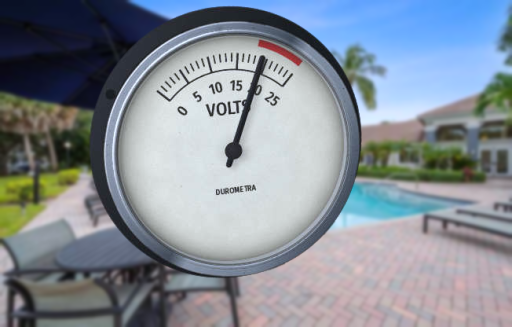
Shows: 19 V
